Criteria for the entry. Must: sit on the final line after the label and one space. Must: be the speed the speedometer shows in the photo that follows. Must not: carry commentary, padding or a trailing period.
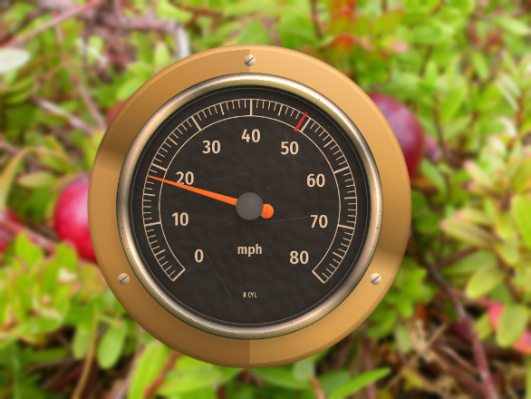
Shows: 18 mph
